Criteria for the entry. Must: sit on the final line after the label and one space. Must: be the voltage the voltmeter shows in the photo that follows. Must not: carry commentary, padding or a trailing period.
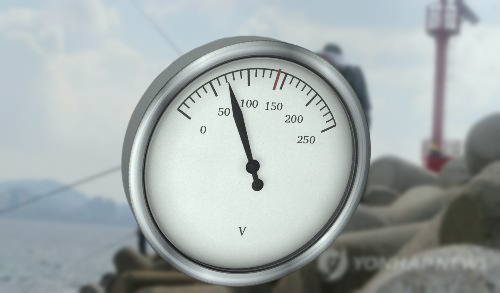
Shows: 70 V
